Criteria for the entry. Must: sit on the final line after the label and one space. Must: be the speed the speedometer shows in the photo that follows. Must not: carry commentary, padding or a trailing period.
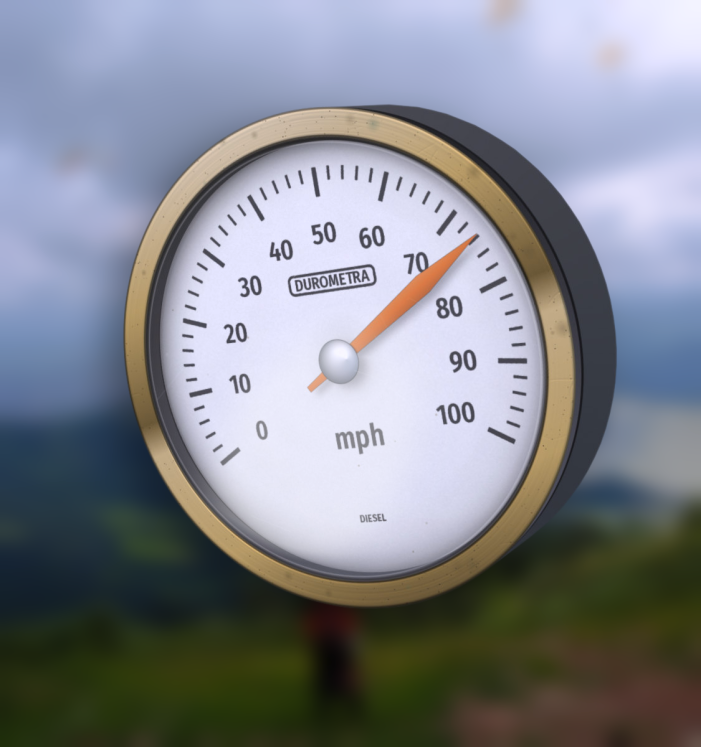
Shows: 74 mph
